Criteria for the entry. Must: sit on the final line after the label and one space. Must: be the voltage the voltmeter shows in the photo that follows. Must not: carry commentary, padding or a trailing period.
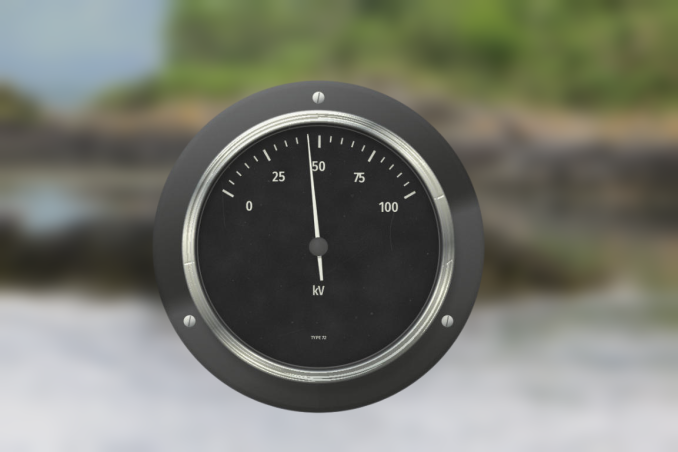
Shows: 45 kV
